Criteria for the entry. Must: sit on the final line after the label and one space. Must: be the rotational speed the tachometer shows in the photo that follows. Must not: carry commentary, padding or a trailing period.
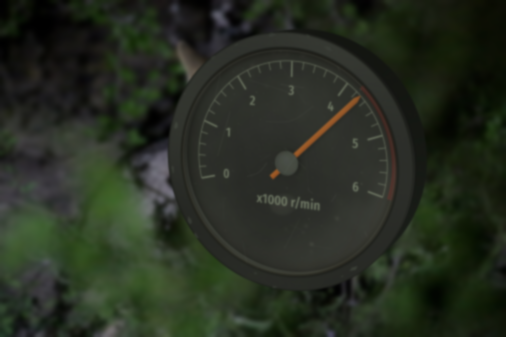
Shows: 4300 rpm
